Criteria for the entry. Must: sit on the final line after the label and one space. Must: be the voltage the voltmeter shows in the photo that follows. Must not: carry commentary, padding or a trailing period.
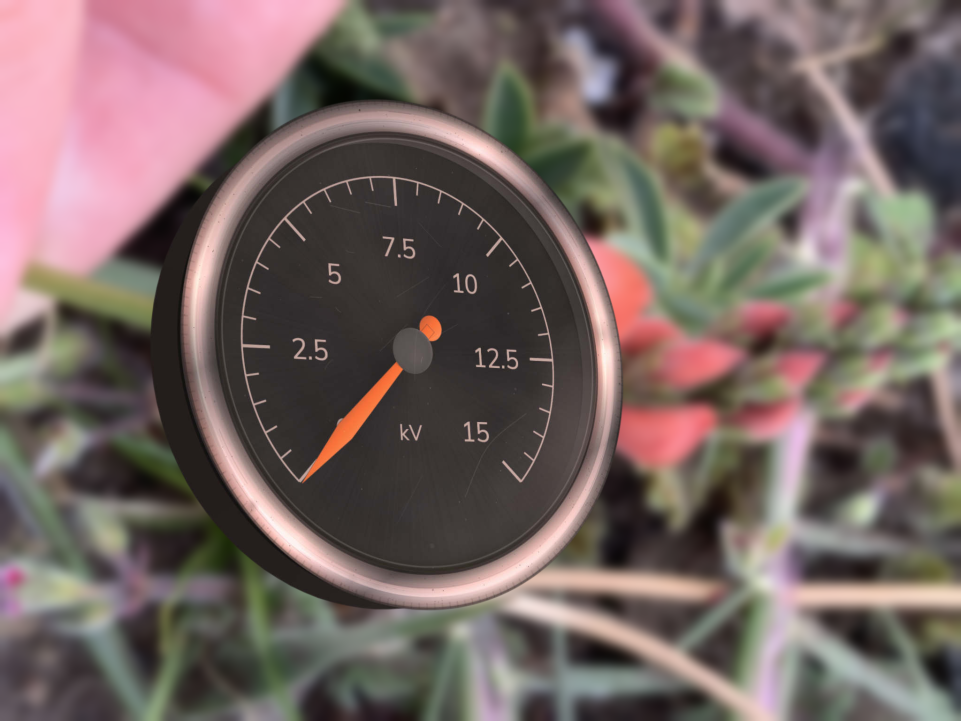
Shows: 0 kV
